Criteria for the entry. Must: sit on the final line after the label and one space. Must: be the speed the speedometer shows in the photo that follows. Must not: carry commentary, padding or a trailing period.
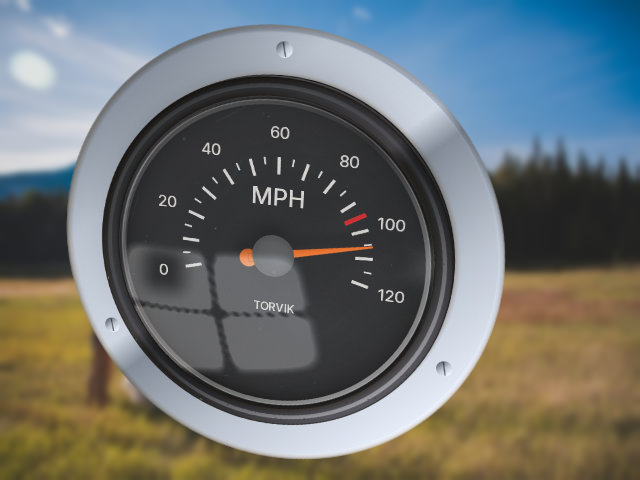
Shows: 105 mph
